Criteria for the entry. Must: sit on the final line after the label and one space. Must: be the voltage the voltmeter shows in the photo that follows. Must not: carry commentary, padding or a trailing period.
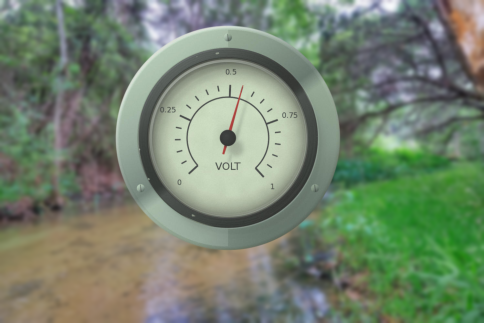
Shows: 0.55 V
